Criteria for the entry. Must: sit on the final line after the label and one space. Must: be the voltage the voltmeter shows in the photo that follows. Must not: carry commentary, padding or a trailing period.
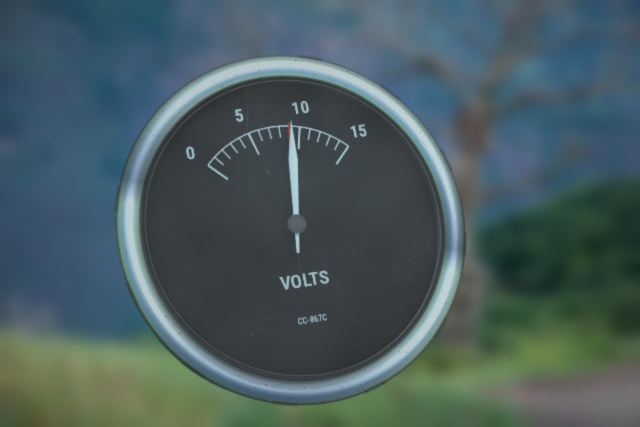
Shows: 9 V
